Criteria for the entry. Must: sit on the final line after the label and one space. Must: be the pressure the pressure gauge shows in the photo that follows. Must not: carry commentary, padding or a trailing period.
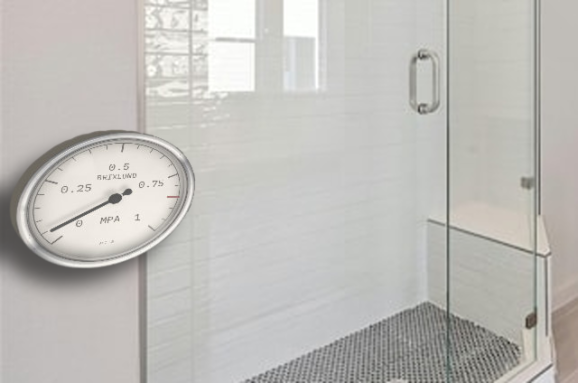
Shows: 0.05 MPa
